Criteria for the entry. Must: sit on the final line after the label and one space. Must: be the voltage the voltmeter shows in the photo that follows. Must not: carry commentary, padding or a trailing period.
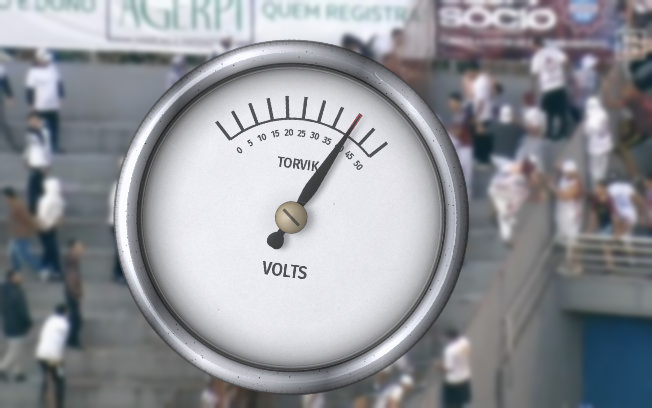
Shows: 40 V
